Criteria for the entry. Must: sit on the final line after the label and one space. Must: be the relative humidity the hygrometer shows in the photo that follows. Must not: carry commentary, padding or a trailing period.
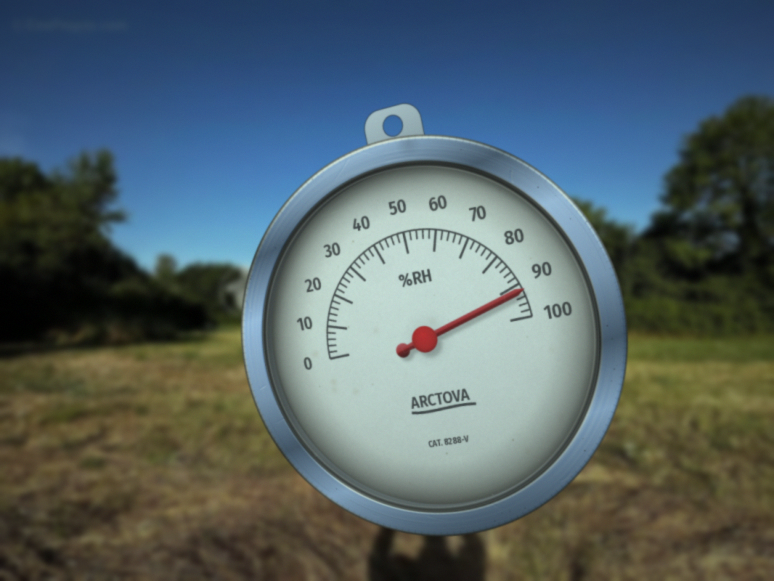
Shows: 92 %
